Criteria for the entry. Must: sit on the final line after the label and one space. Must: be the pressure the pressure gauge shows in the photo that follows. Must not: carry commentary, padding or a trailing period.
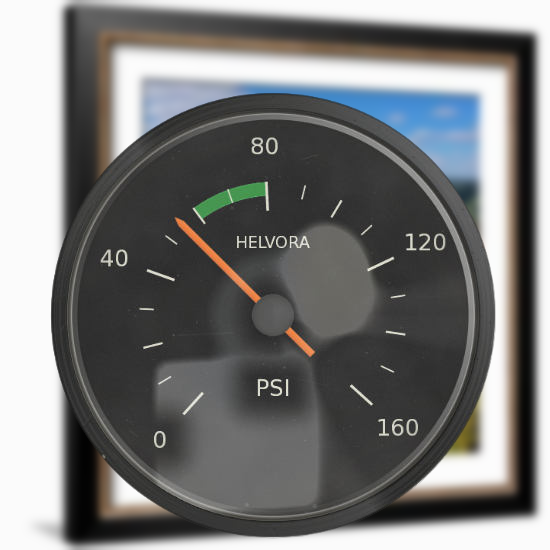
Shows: 55 psi
